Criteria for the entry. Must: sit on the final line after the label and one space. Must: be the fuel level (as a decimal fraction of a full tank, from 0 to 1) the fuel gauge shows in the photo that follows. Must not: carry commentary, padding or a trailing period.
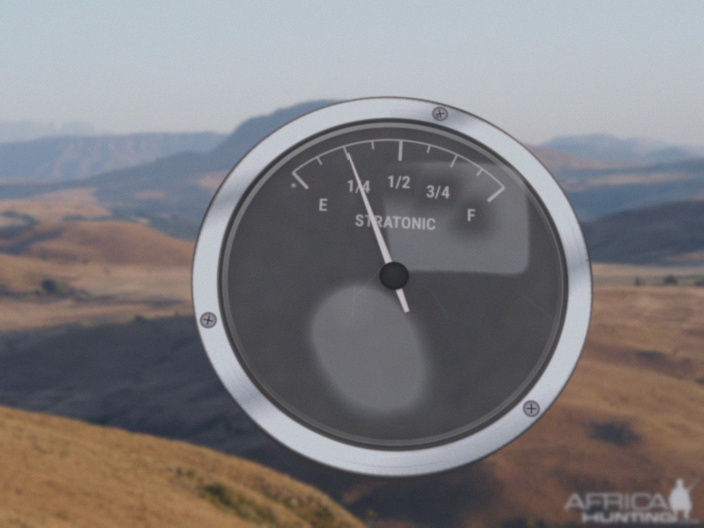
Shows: 0.25
